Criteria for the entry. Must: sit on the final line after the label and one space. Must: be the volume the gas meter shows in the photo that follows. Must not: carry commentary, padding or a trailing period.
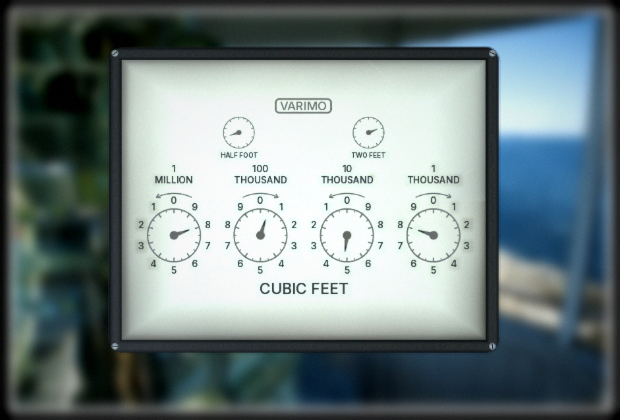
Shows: 804800 ft³
